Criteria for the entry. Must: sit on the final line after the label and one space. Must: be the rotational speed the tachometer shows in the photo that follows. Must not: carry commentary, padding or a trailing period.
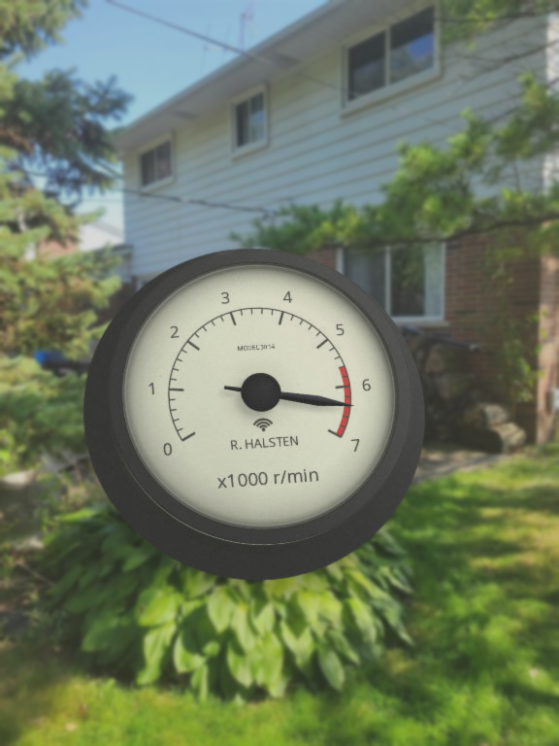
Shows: 6400 rpm
